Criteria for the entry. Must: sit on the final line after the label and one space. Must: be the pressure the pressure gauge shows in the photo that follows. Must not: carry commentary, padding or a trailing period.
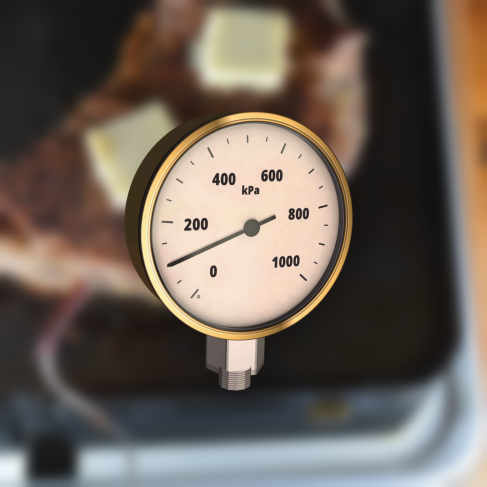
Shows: 100 kPa
